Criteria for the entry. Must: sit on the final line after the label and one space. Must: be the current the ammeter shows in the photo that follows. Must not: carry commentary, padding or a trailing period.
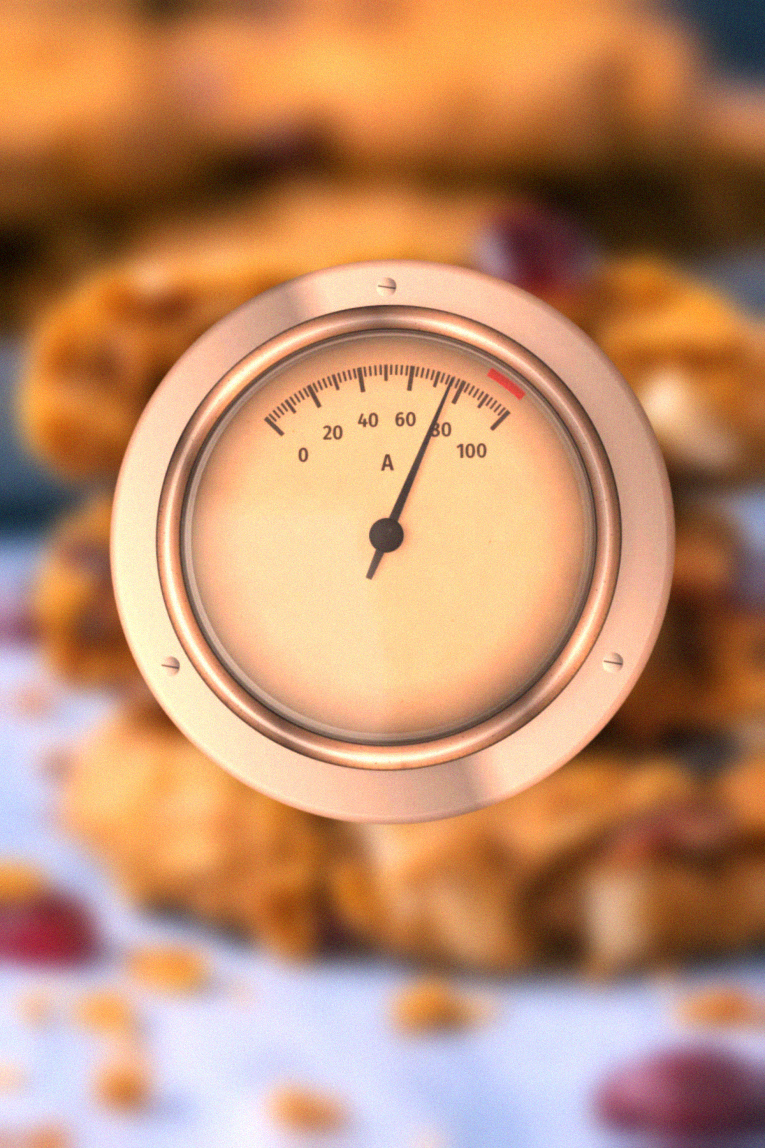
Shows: 76 A
